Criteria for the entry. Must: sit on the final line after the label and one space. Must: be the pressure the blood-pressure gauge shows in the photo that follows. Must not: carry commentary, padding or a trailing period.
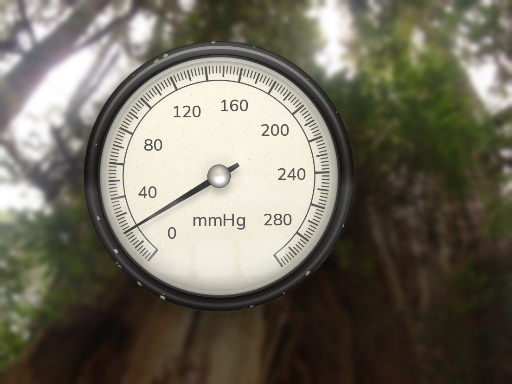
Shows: 20 mmHg
